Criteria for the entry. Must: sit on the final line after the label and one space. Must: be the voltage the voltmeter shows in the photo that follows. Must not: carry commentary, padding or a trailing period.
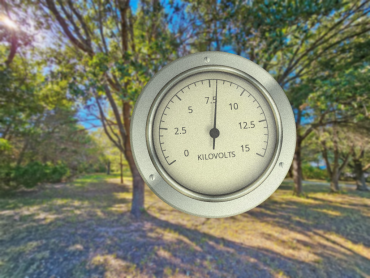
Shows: 8 kV
